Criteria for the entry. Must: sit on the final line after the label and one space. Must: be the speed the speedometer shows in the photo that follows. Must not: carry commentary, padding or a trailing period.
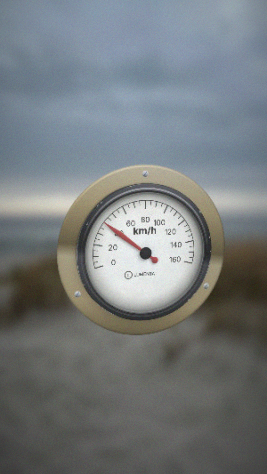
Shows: 40 km/h
